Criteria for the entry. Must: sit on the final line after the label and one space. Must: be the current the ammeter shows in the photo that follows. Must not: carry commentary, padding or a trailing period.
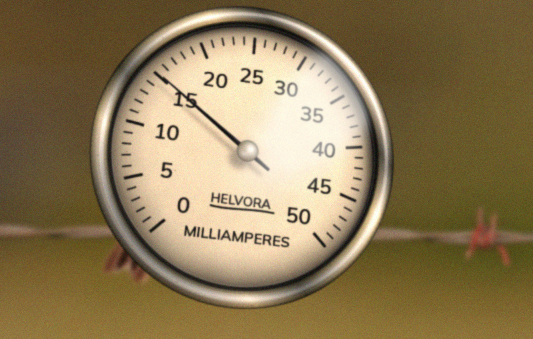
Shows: 15 mA
